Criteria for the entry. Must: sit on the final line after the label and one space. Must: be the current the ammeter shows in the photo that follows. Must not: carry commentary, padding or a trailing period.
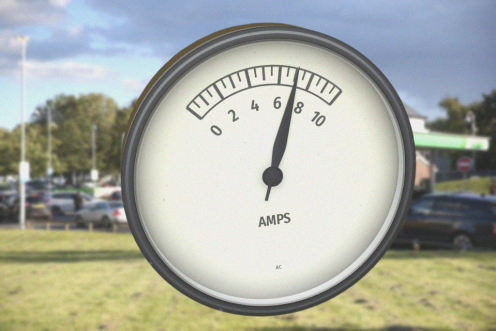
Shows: 7 A
